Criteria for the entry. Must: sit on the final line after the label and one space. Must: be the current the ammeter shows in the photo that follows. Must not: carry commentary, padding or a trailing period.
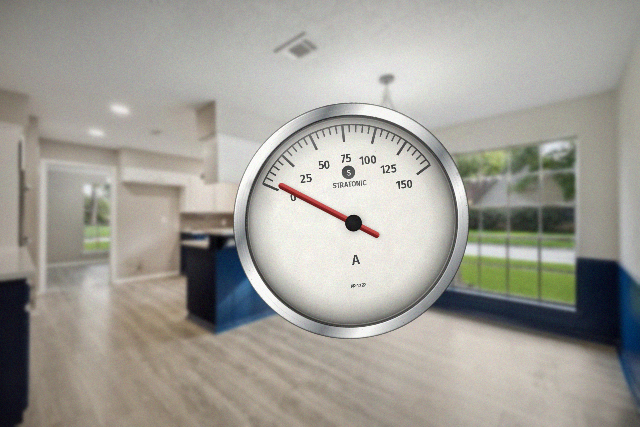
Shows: 5 A
